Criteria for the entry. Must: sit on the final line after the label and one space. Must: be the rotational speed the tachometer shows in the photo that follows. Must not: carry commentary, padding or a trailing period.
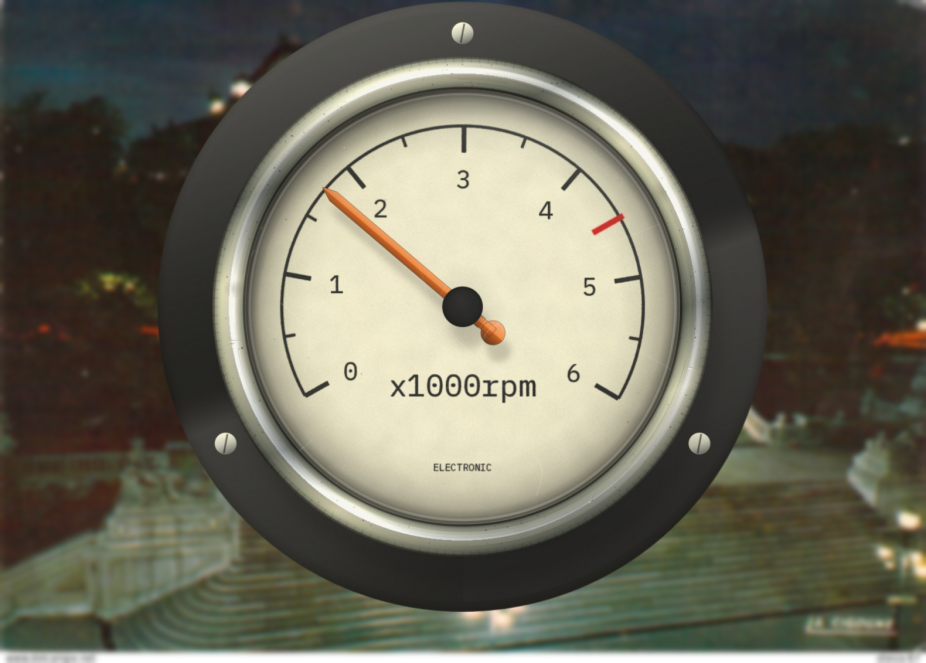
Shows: 1750 rpm
